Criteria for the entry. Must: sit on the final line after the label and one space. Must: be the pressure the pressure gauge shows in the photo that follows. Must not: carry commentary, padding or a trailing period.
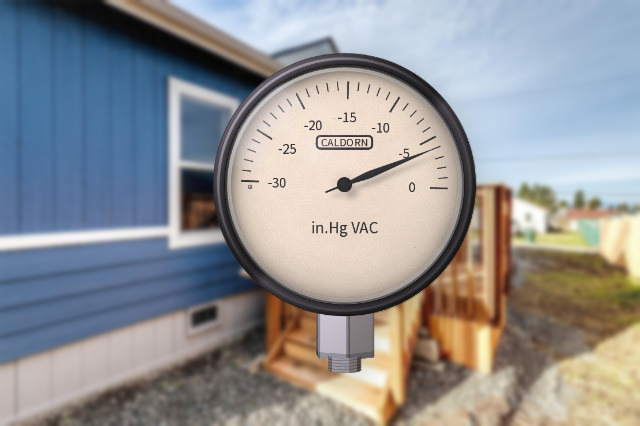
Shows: -4 inHg
